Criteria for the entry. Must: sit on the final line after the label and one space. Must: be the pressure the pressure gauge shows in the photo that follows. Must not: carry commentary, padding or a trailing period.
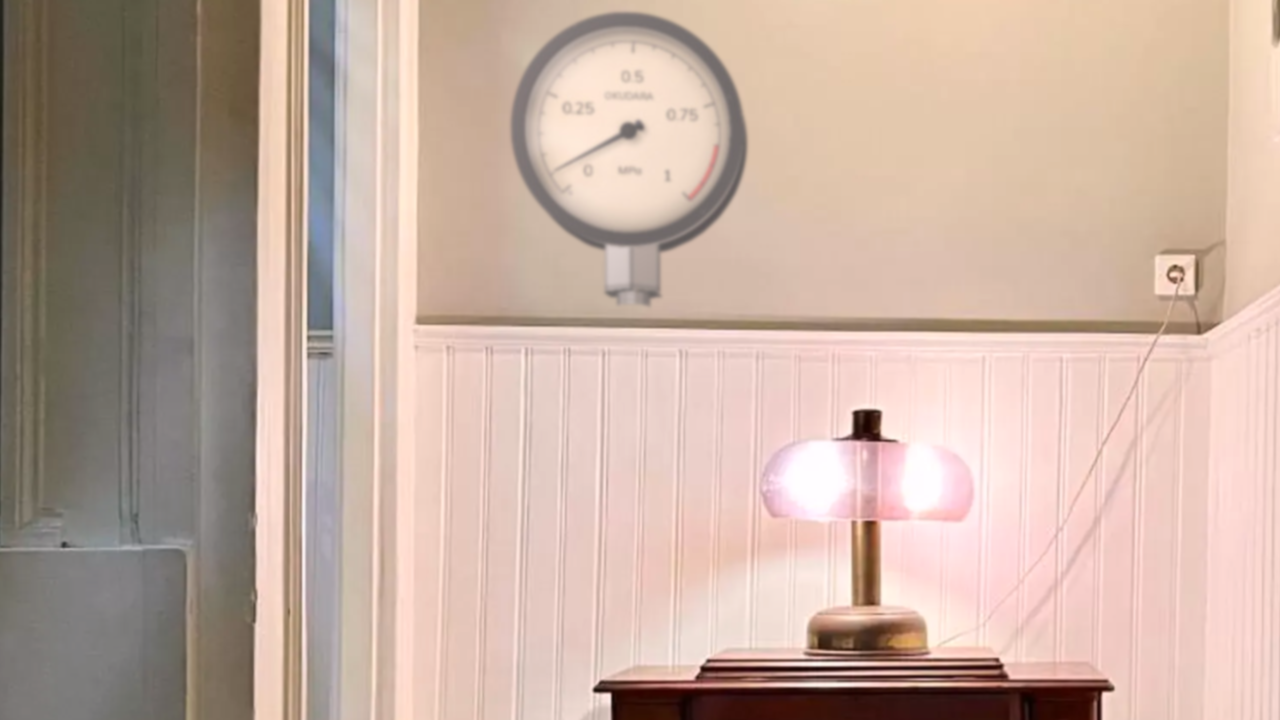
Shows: 0.05 MPa
